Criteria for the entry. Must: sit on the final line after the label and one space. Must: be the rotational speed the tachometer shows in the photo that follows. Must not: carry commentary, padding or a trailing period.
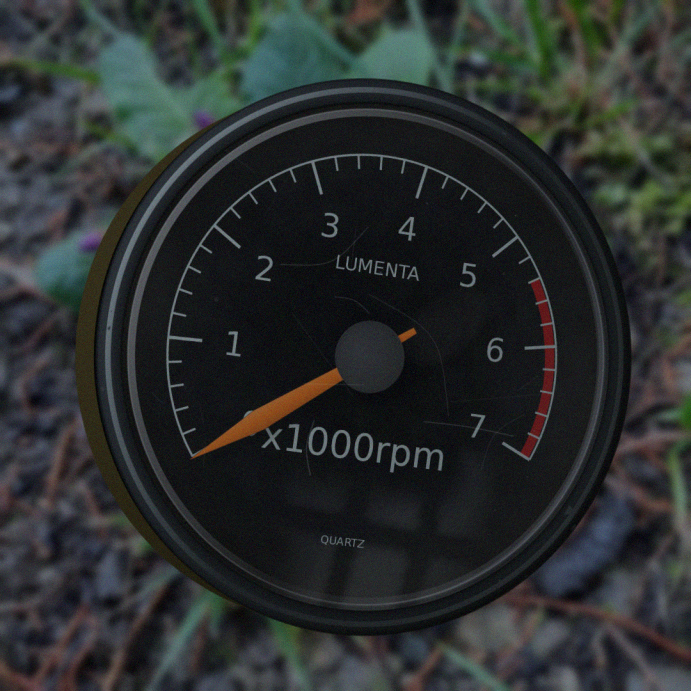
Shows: 0 rpm
